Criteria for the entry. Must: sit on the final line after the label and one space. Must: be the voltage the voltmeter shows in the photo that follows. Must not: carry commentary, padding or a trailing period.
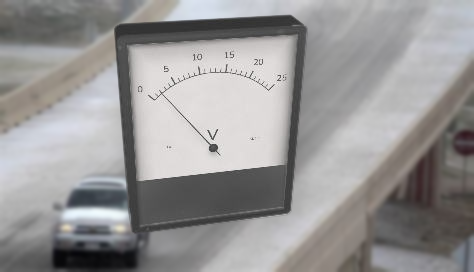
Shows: 2 V
